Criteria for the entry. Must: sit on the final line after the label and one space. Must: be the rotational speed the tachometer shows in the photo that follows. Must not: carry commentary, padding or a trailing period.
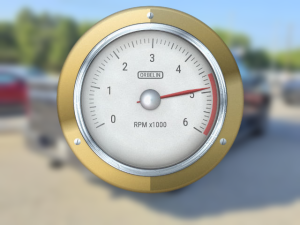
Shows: 4900 rpm
